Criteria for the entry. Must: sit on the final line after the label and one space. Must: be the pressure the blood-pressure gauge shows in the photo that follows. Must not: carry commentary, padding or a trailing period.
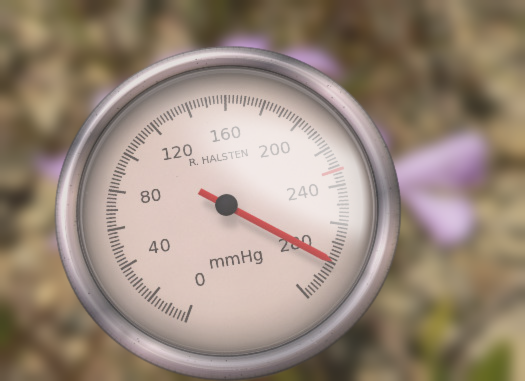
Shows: 280 mmHg
